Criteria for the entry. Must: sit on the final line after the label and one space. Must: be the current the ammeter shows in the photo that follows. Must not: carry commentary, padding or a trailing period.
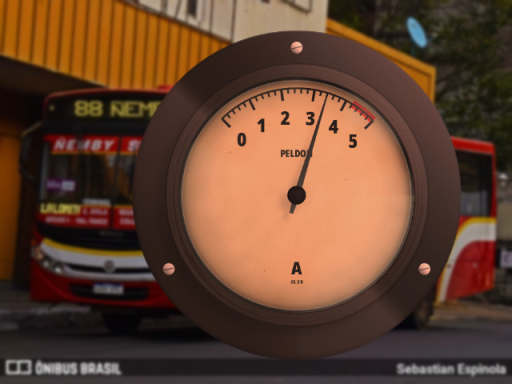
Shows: 3.4 A
